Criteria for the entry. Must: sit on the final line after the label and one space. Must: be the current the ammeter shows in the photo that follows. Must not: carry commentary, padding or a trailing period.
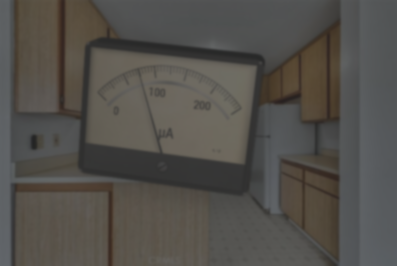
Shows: 75 µA
